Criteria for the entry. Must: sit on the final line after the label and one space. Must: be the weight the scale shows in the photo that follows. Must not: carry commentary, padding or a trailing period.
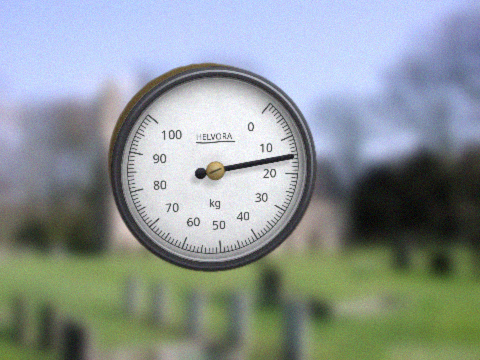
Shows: 15 kg
